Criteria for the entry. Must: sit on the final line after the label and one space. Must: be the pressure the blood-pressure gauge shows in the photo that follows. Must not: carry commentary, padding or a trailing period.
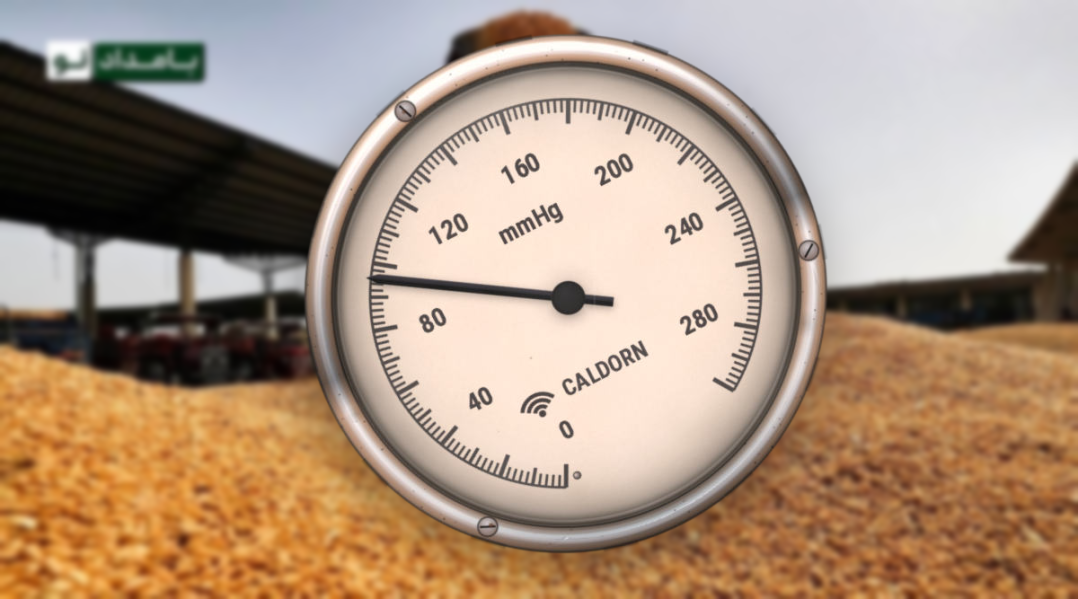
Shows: 96 mmHg
